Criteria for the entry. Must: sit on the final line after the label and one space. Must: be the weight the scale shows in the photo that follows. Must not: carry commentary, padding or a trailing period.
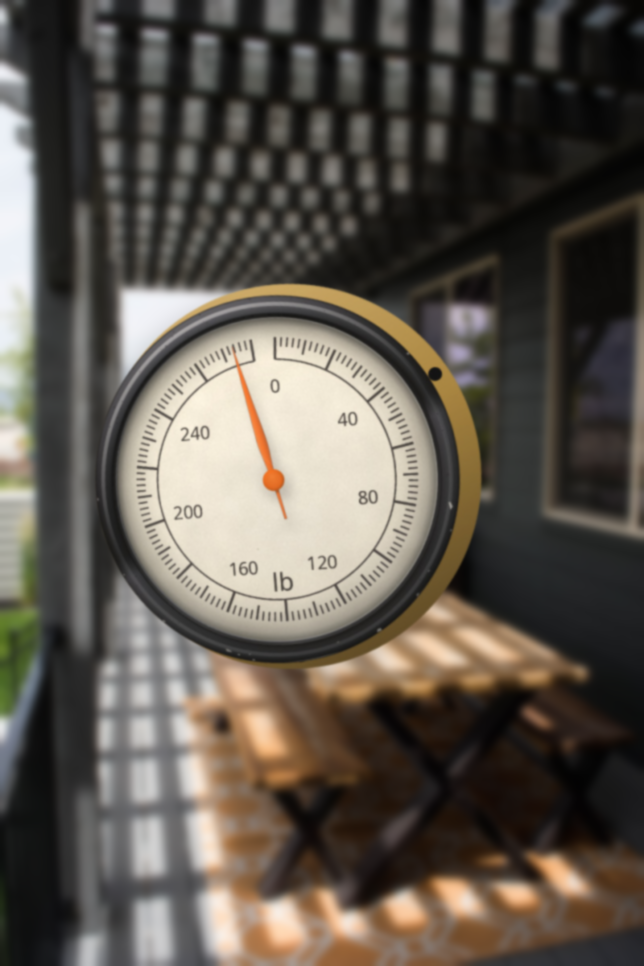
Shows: 274 lb
